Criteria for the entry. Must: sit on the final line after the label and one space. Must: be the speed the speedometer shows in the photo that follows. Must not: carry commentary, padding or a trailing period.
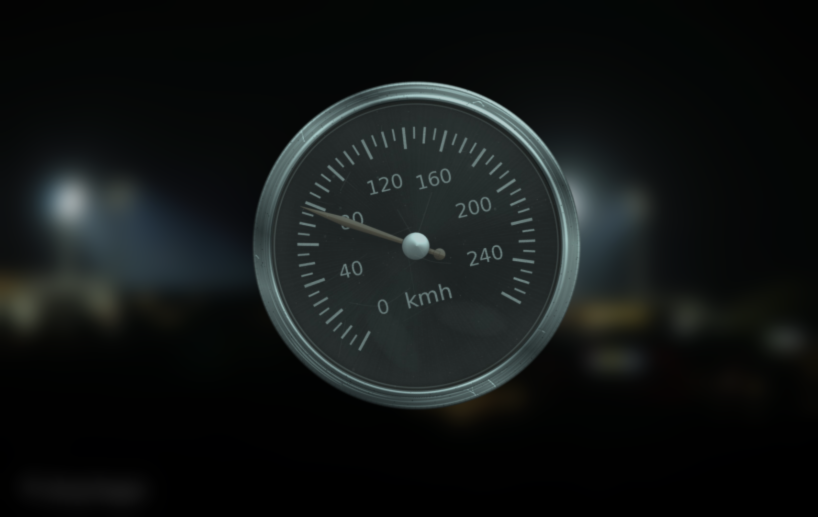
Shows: 77.5 km/h
